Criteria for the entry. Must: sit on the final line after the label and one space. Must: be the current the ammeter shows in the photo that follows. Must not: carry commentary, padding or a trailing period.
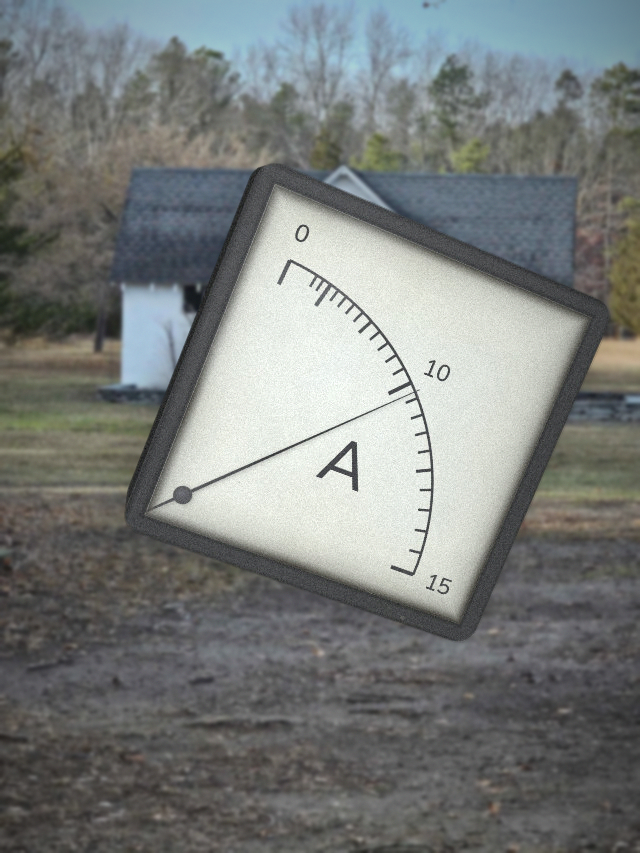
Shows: 10.25 A
